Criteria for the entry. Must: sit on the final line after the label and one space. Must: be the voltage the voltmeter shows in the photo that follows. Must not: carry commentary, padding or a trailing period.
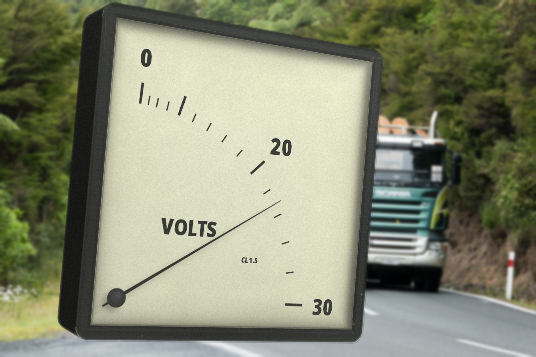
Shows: 23 V
